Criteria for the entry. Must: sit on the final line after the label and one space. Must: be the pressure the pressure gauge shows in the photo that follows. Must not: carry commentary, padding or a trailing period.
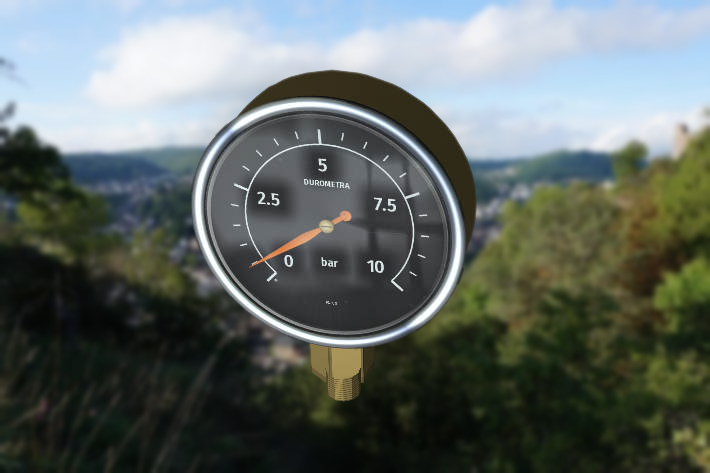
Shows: 0.5 bar
